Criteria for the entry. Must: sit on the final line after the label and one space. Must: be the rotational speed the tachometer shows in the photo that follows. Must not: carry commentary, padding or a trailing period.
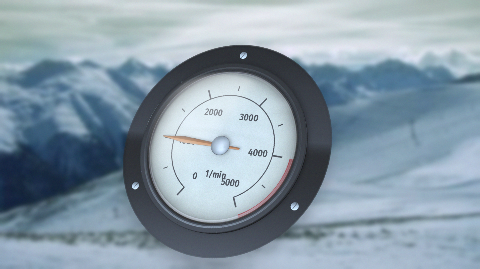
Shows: 1000 rpm
